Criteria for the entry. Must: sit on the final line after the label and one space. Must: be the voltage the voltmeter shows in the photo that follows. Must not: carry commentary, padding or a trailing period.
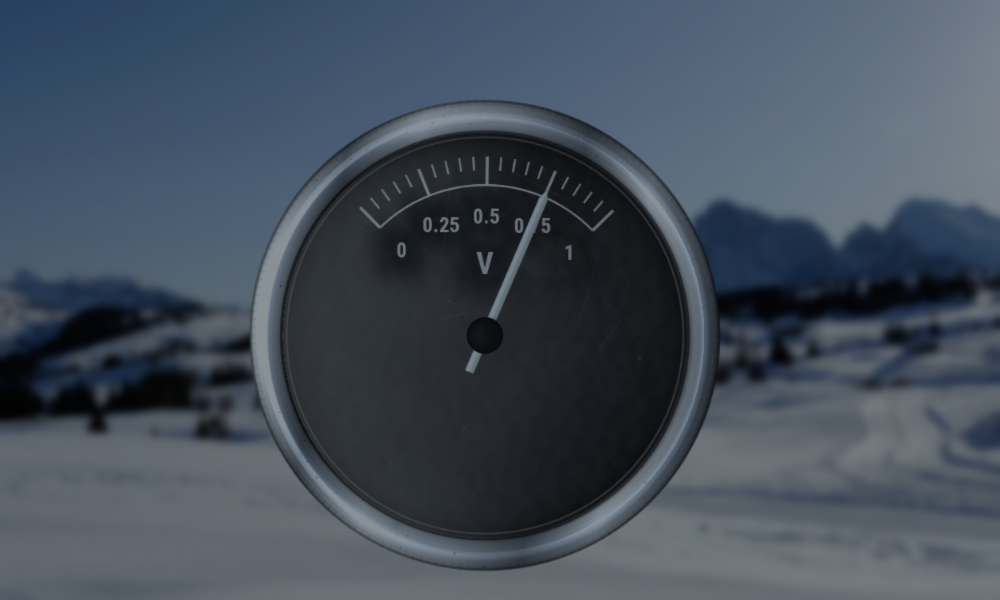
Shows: 0.75 V
